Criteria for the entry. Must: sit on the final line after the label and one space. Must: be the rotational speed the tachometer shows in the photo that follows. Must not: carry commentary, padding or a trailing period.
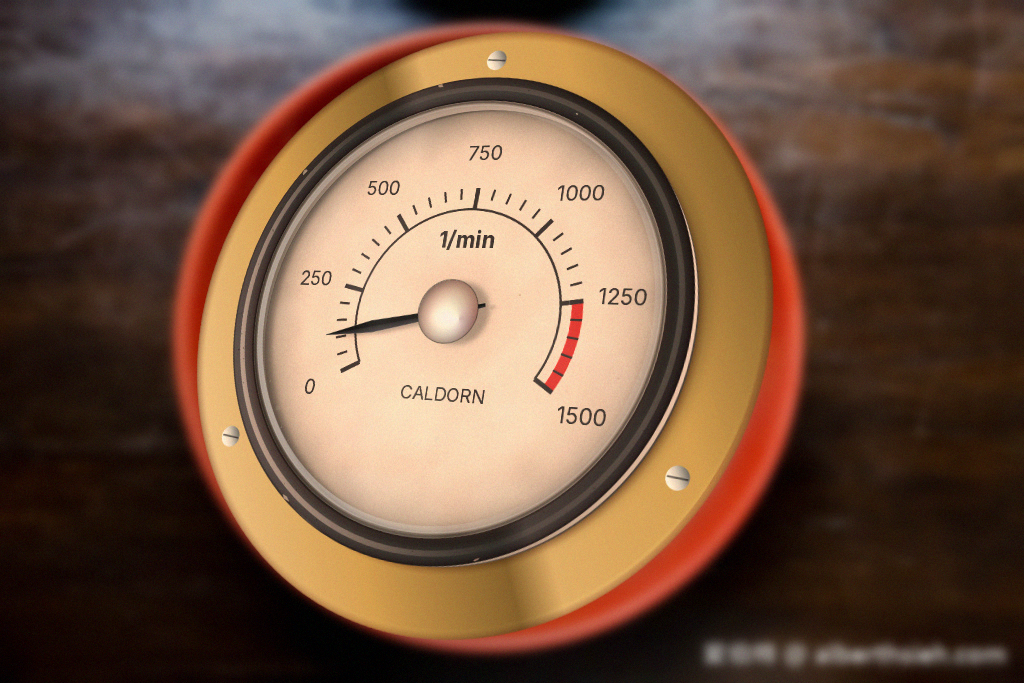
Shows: 100 rpm
